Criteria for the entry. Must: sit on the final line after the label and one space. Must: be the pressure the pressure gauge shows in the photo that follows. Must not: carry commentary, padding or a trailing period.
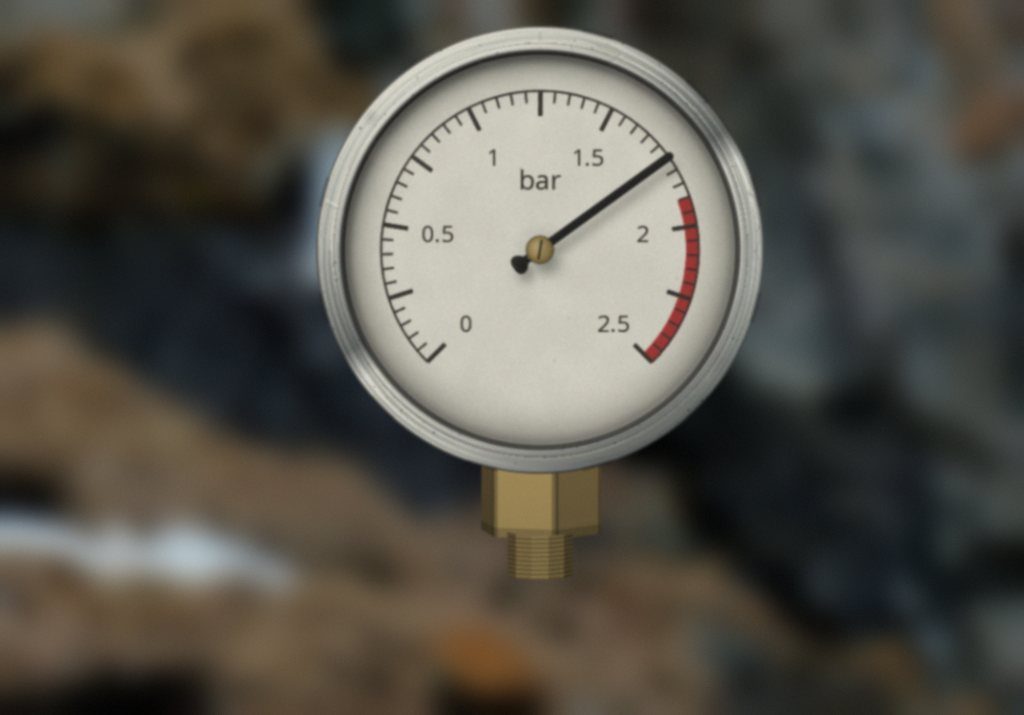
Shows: 1.75 bar
